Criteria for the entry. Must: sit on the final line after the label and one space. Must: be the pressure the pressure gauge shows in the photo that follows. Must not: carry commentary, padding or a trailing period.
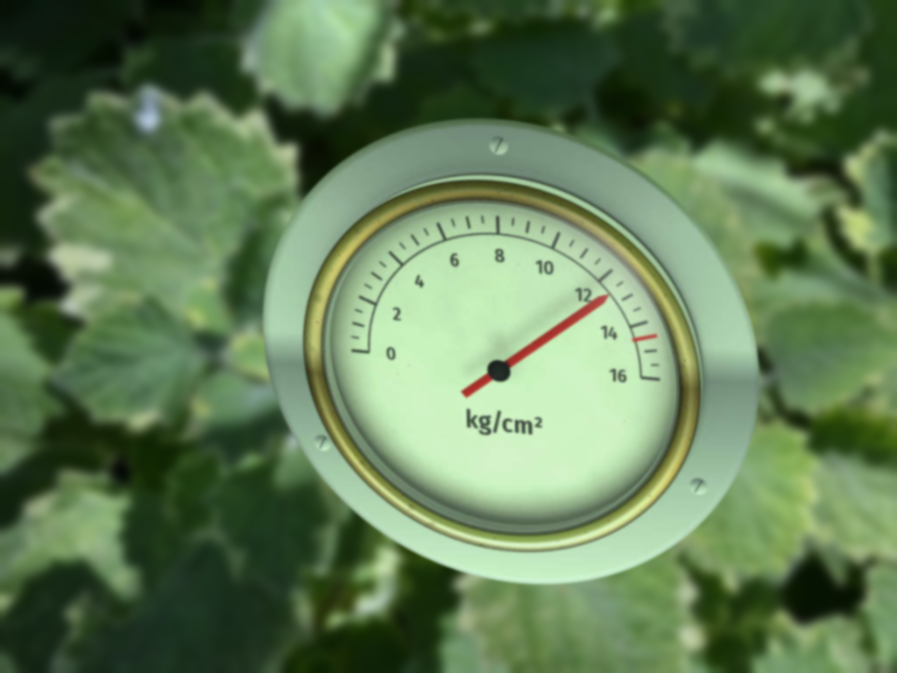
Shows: 12.5 kg/cm²
